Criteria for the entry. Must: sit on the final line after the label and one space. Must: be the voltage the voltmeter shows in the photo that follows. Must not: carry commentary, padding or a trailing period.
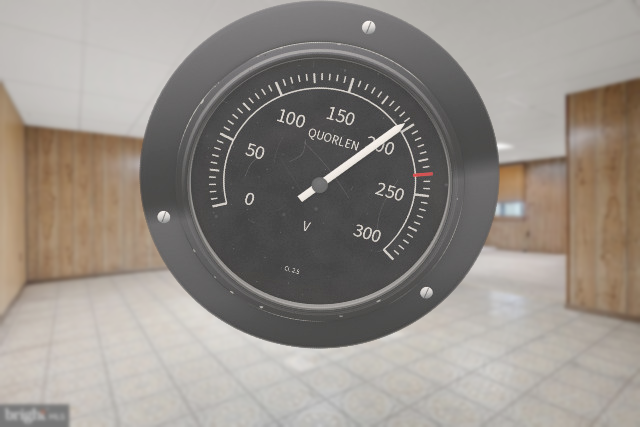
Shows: 195 V
